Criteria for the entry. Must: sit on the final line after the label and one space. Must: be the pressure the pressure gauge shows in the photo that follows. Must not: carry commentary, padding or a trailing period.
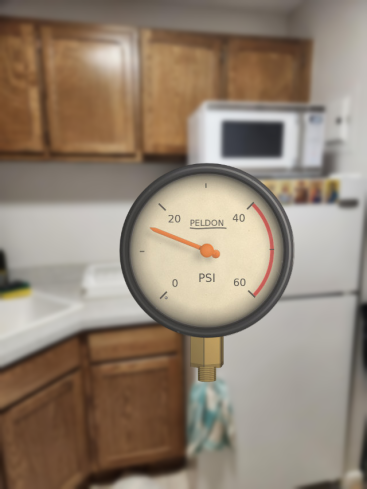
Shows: 15 psi
